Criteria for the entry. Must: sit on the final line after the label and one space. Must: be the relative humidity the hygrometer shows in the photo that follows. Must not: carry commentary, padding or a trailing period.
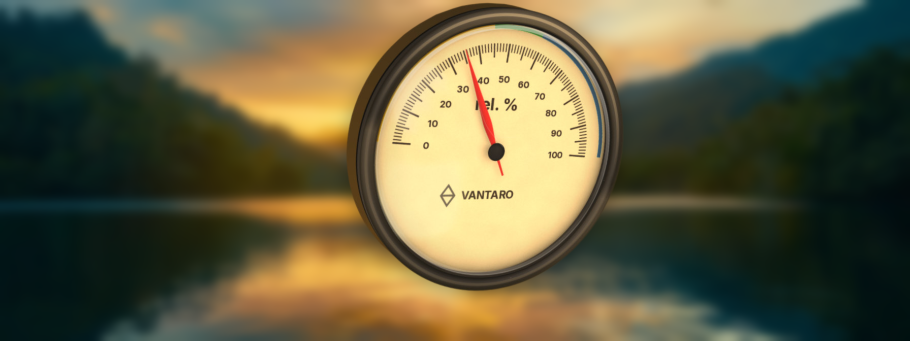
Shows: 35 %
